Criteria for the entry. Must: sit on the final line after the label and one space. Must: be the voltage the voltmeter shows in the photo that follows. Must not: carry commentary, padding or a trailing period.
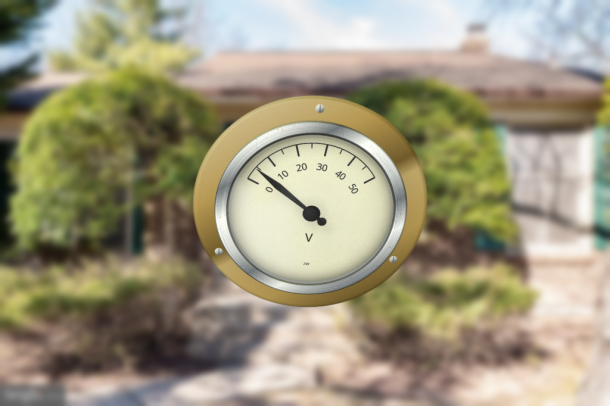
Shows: 5 V
